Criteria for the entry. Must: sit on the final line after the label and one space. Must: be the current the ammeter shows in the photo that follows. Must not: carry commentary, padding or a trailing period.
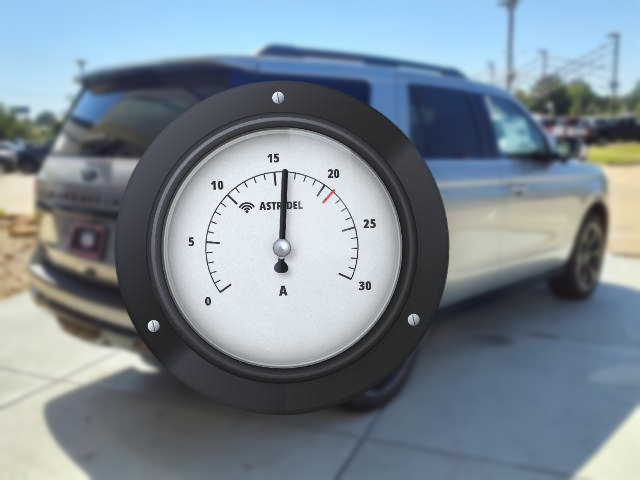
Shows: 16 A
